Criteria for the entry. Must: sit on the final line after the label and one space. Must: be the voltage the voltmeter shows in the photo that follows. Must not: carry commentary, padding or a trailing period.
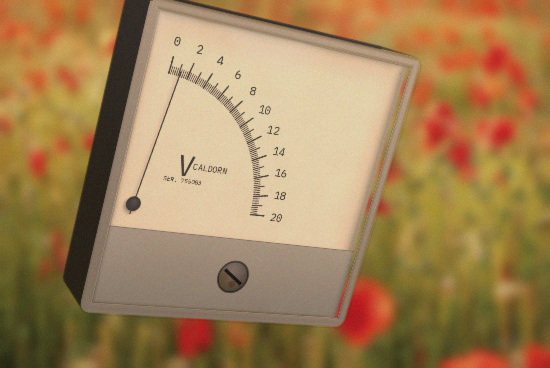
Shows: 1 V
